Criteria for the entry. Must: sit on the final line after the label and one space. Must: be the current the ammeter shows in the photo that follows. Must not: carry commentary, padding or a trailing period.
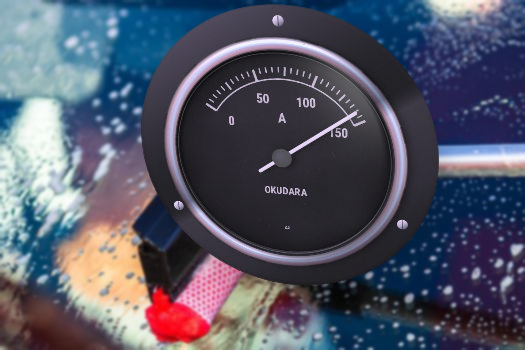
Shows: 140 A
